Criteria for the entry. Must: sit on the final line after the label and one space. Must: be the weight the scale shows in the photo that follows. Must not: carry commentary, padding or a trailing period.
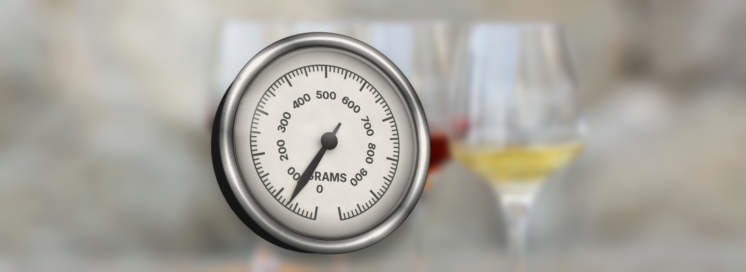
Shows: 70 g
